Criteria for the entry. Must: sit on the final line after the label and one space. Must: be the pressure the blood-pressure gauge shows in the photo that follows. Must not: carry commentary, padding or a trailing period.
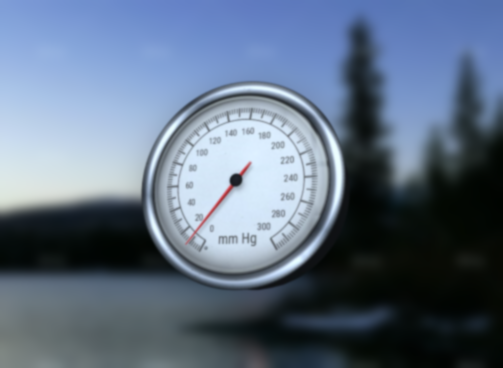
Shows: 10 mmHg
